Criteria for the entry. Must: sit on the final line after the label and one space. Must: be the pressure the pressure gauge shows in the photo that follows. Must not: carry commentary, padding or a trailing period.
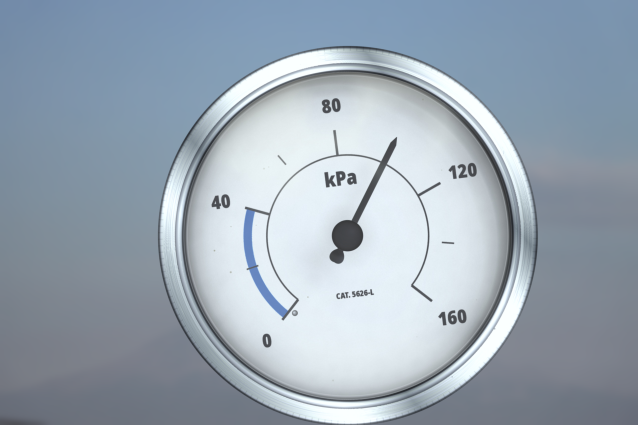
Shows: 100 kPa
